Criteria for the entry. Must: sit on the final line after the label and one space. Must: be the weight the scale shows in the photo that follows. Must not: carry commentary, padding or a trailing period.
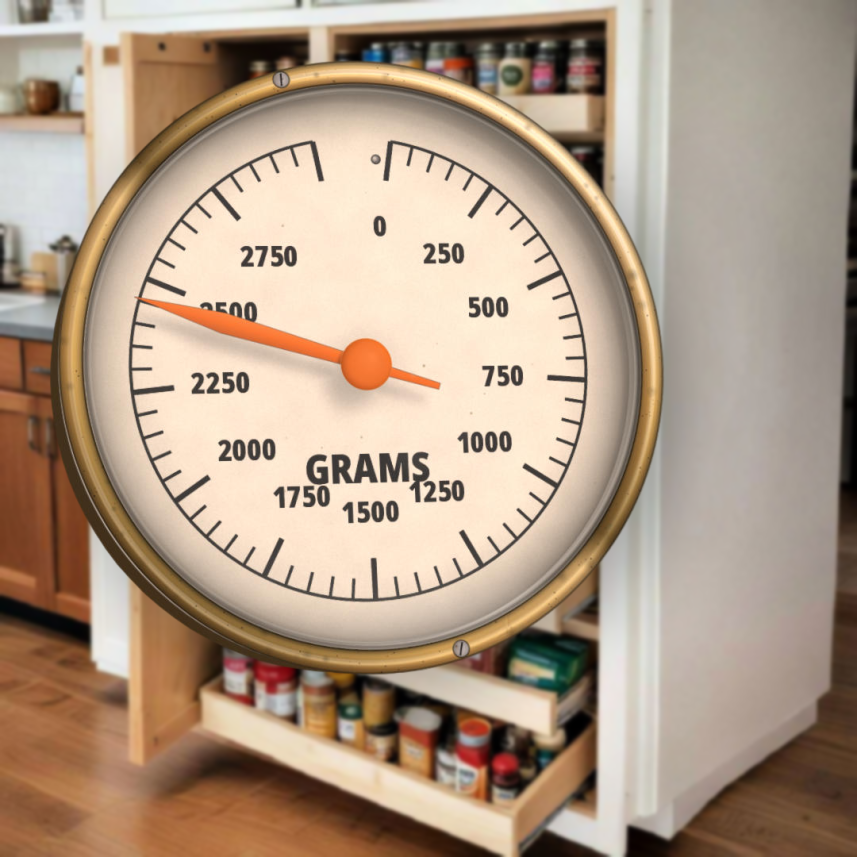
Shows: 2450 g
